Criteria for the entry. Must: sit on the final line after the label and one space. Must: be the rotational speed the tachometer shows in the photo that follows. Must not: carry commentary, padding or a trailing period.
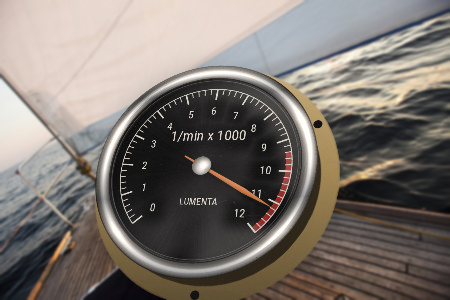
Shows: 11200 rpm
